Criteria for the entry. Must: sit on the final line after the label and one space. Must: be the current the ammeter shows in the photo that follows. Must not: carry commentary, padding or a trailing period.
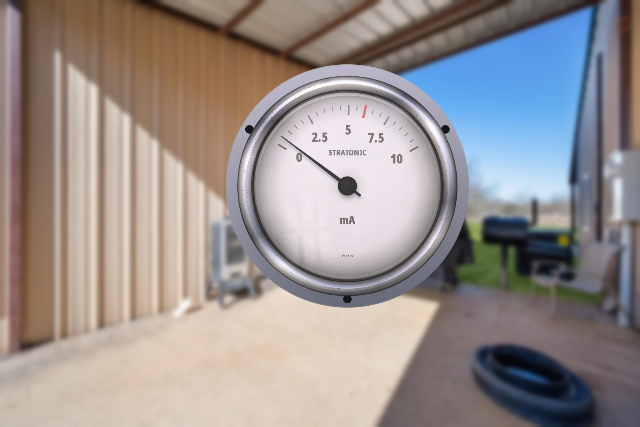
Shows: 0.5 mA
